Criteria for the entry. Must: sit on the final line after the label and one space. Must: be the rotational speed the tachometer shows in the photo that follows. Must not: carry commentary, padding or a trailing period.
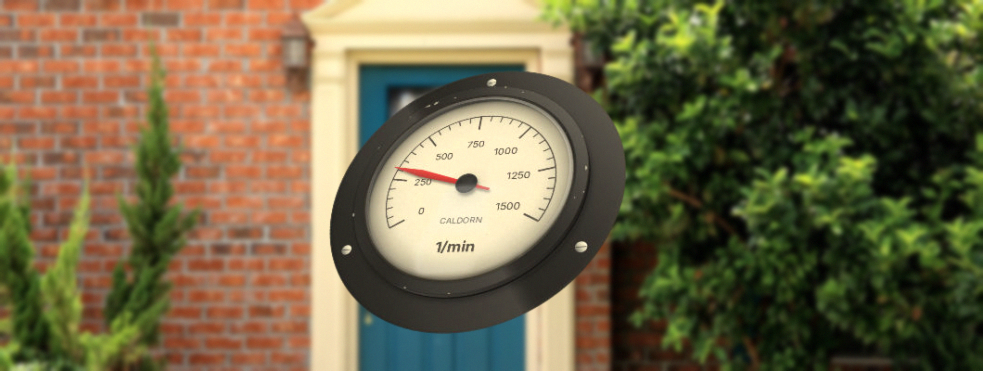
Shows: 300 rpm
